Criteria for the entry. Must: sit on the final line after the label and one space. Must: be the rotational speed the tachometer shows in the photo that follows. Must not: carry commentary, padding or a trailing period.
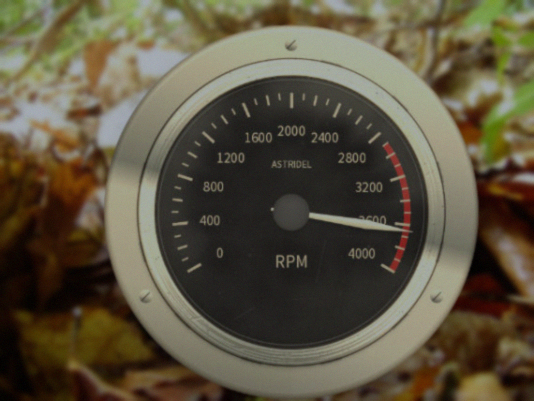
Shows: 3650 rpm
